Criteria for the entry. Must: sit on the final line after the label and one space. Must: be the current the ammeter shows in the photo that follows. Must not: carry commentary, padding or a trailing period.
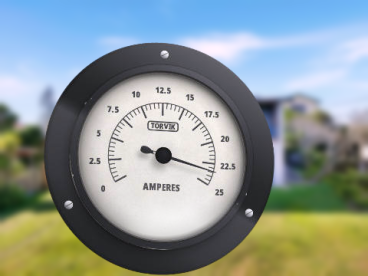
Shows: 23.5 A
